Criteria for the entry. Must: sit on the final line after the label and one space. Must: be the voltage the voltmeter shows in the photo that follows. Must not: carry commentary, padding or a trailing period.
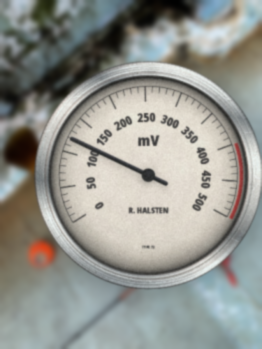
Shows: 120 mV
